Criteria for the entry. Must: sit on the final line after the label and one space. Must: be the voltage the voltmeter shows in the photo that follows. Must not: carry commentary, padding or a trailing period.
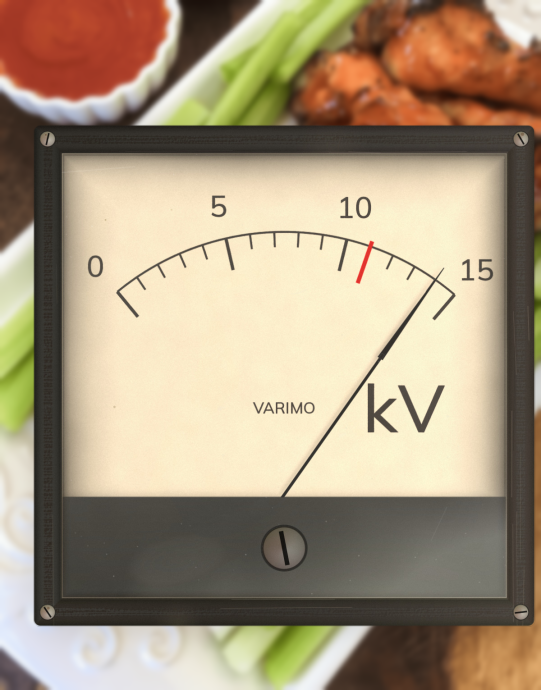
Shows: 14 kV
